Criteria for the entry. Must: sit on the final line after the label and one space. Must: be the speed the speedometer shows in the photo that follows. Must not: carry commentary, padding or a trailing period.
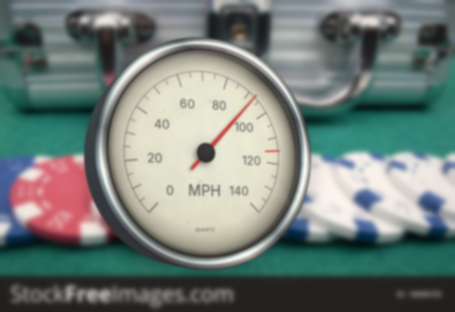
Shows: 92.5 mph
